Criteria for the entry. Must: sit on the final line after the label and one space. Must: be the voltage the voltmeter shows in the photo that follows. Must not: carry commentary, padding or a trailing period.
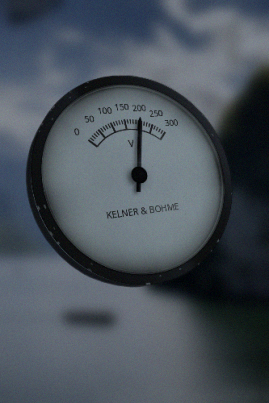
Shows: 200 V
